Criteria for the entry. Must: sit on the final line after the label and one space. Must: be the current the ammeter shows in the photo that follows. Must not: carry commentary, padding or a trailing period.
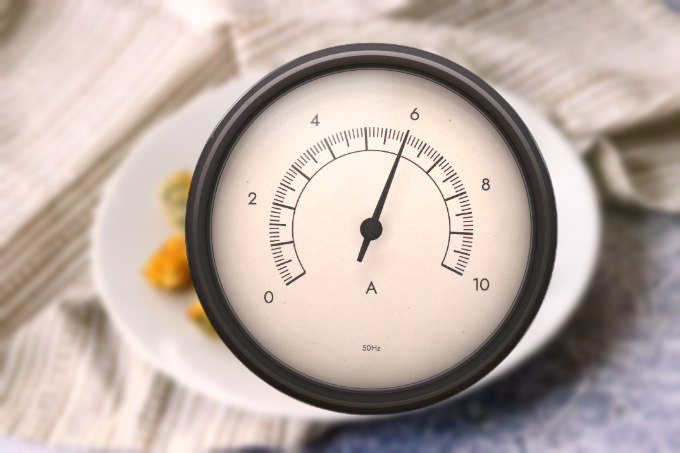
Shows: 6 A
